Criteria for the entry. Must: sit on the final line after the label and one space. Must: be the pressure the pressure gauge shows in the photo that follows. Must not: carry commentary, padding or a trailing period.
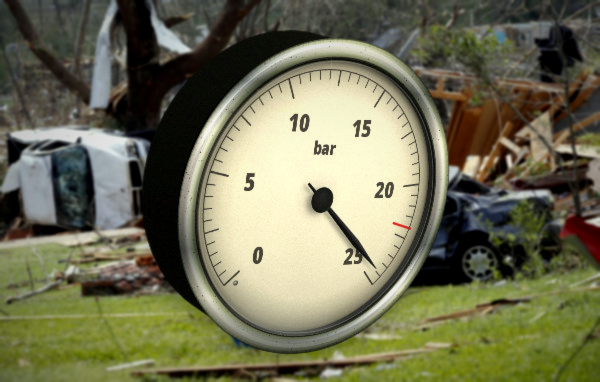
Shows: 24.5 bar
